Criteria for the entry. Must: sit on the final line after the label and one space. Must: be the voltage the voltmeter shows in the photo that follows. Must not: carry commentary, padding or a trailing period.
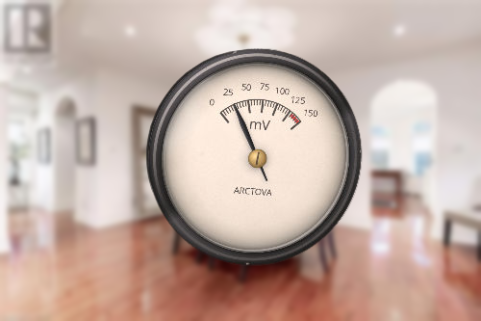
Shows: 25 mV
